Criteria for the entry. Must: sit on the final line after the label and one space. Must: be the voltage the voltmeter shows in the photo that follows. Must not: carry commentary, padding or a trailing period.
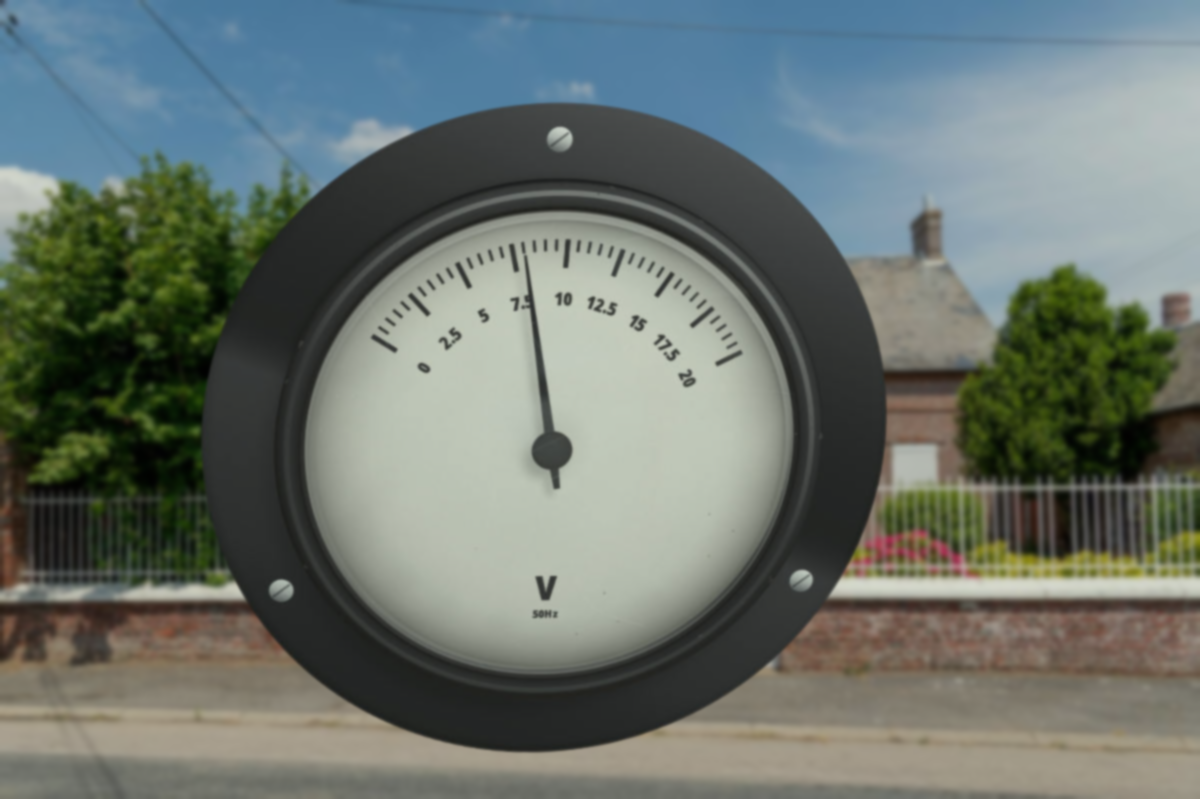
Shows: 8 V
